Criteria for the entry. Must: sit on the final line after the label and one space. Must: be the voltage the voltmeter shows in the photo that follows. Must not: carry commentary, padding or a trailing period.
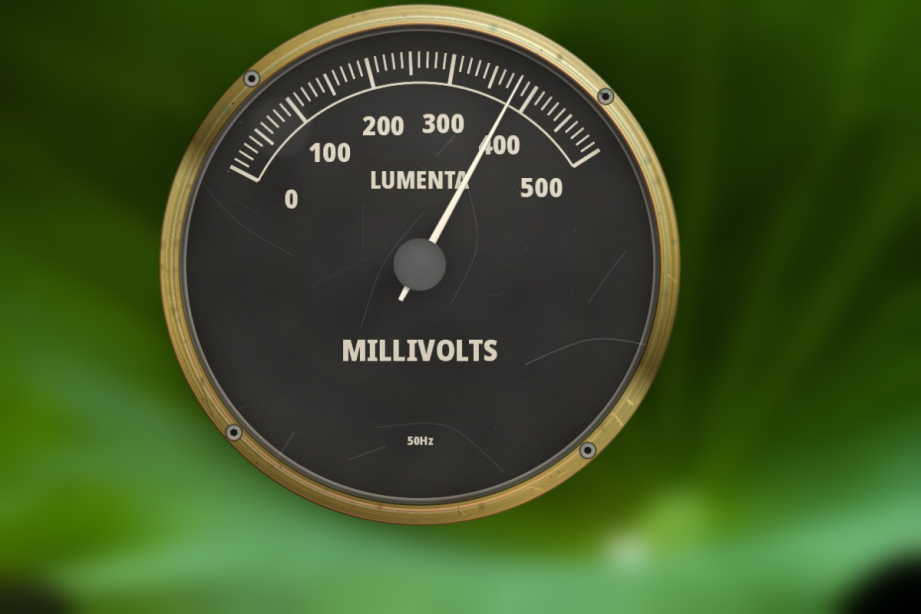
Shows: 380 mV
